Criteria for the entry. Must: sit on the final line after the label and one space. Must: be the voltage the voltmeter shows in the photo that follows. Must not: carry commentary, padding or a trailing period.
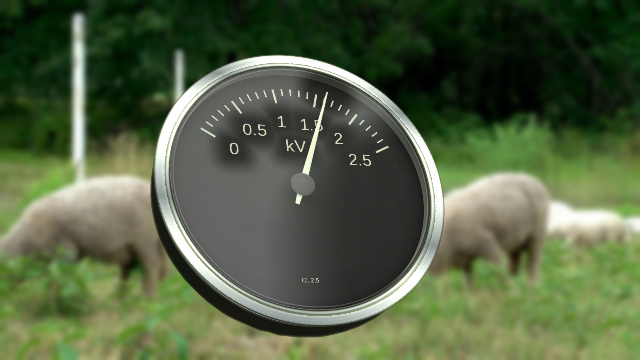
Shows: 1.6 kV
